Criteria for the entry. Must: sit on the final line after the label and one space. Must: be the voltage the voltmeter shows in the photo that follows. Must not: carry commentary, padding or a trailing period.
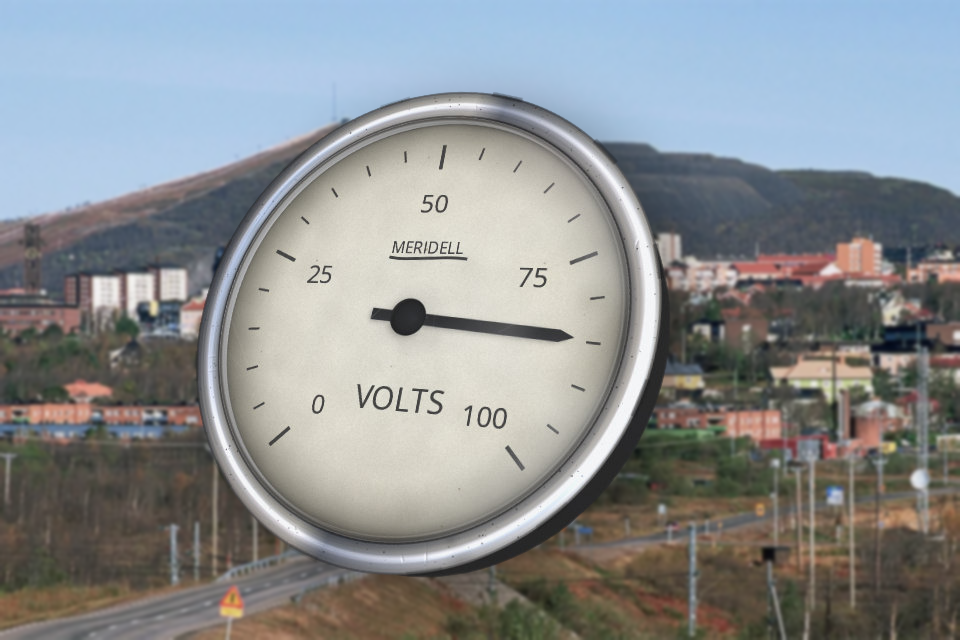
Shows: 85 V
